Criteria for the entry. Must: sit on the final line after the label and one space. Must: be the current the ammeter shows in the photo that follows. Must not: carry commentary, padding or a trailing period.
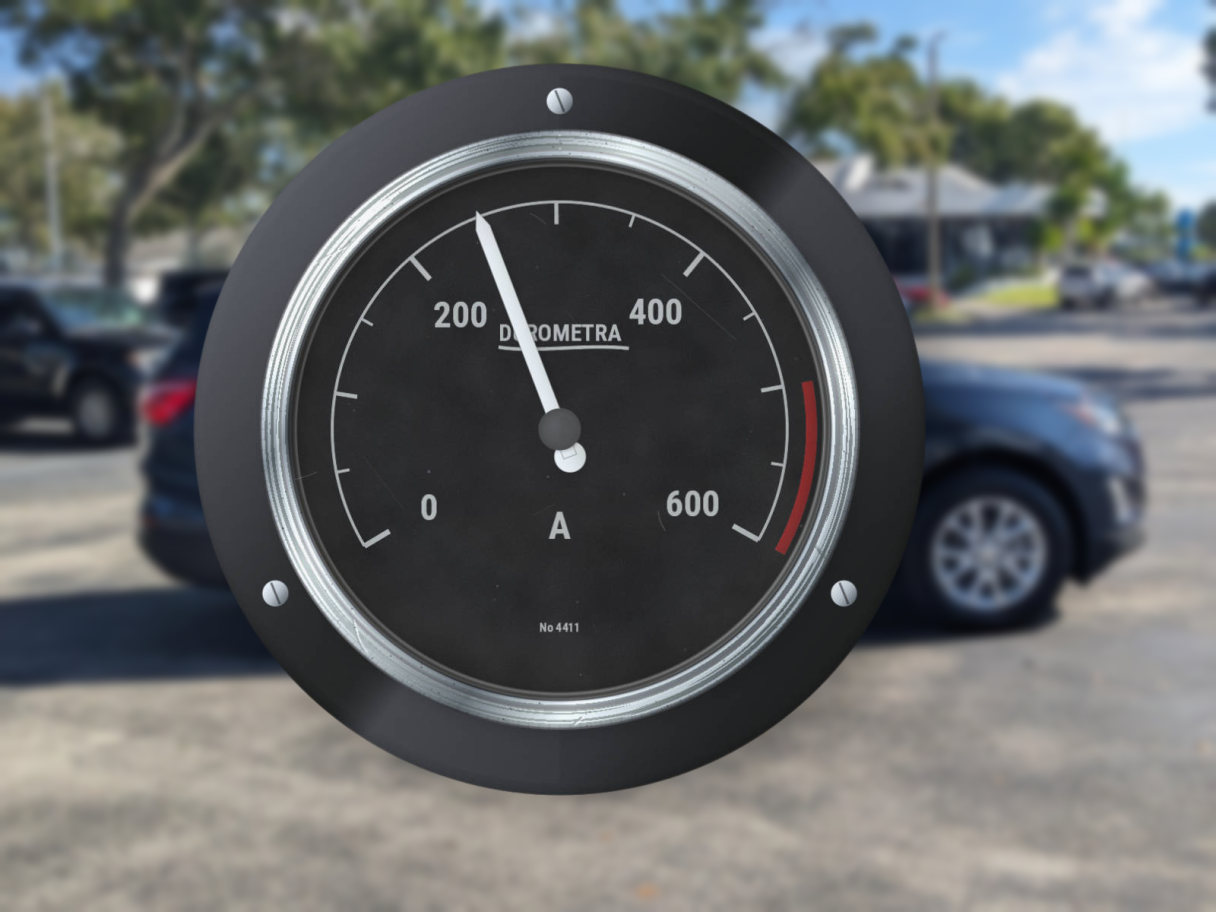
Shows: 250 A
